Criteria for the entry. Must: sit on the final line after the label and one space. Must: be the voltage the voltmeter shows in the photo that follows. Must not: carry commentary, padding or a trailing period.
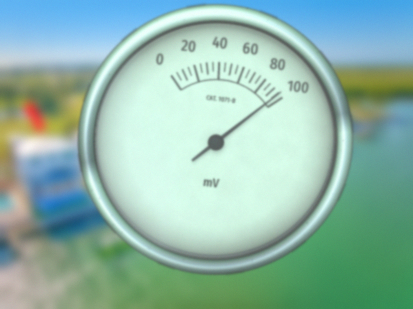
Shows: 95 mV
